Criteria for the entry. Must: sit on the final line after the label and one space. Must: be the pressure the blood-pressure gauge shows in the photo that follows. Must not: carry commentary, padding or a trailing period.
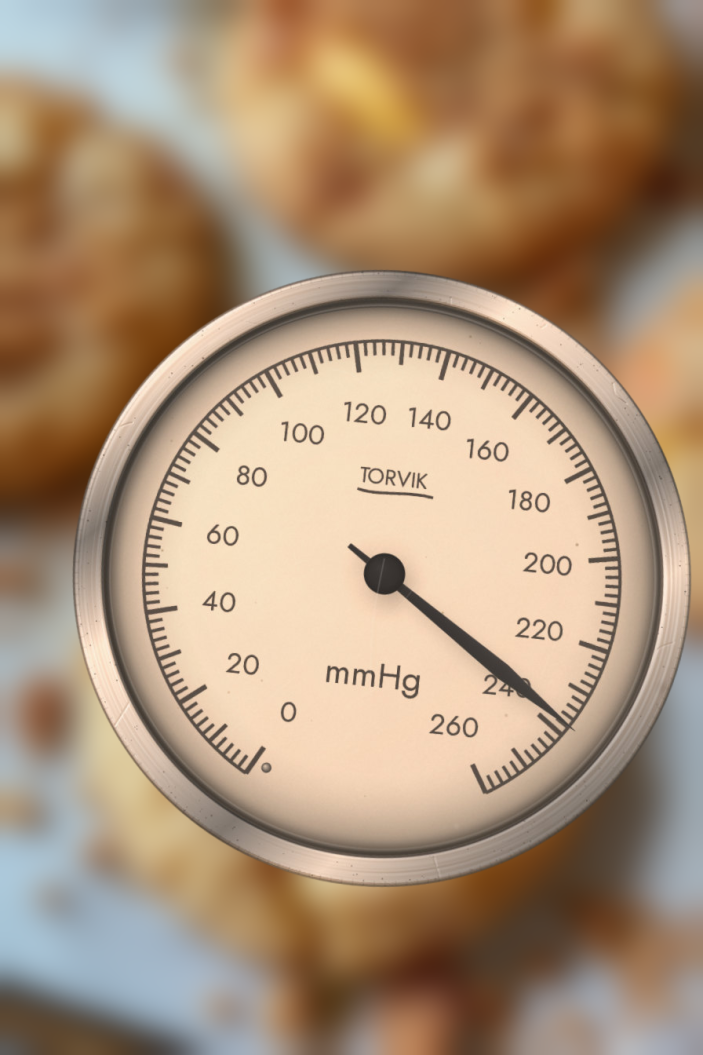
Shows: 238 mmHg
